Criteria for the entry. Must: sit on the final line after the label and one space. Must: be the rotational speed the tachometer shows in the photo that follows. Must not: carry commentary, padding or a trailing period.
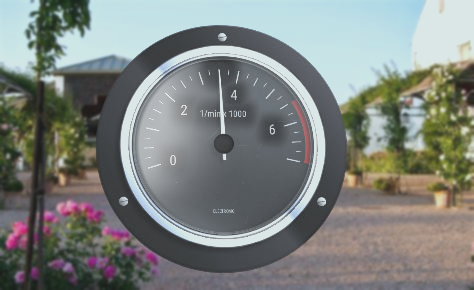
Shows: 3500 rpm
